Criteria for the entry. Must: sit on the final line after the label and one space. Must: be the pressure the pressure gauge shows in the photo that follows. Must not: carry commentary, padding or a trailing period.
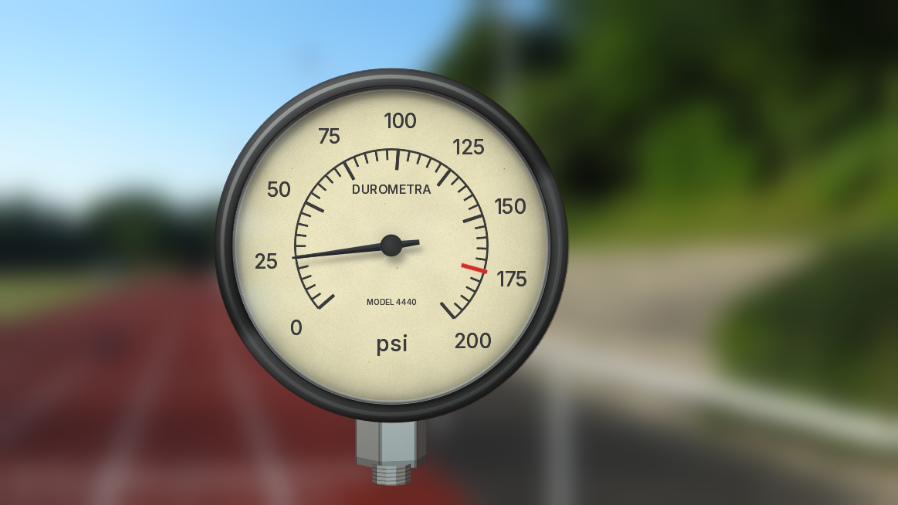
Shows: 25 psi
